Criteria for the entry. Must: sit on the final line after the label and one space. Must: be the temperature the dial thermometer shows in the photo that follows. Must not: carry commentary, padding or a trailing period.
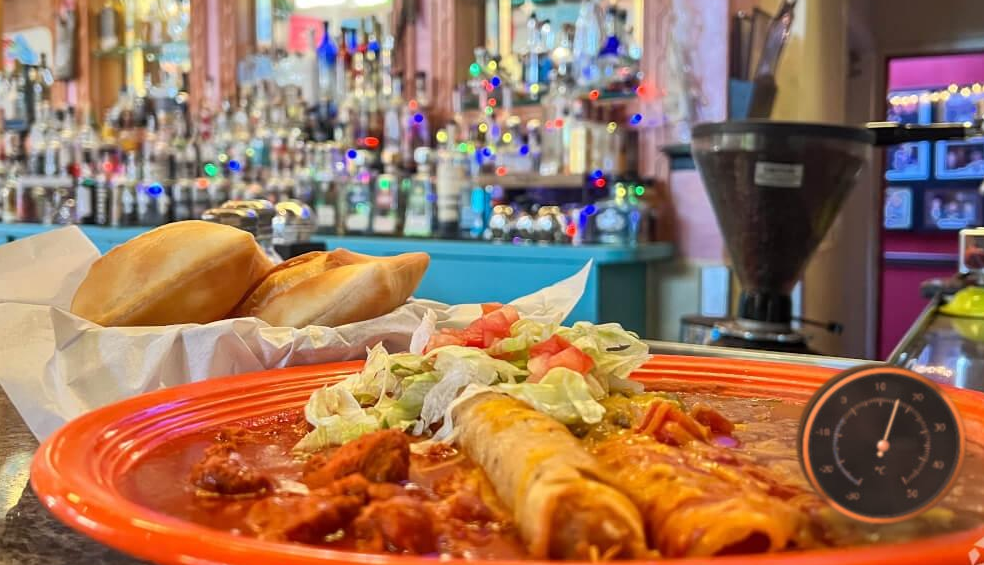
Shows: 15 °C
